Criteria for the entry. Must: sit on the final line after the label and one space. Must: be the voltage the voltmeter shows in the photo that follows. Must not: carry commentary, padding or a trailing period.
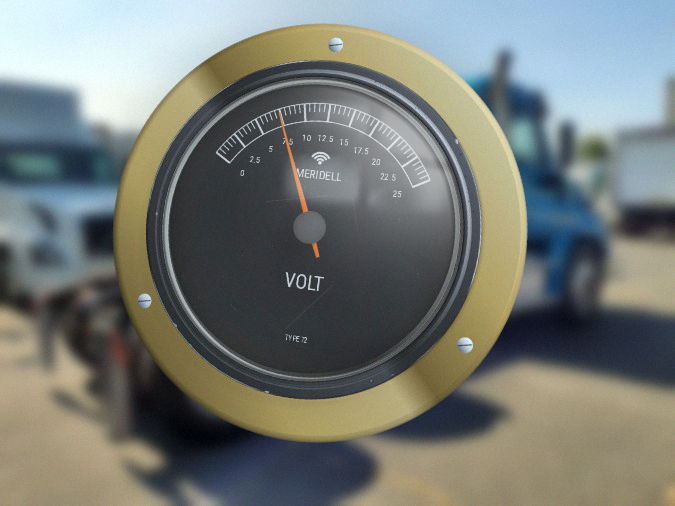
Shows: 7.5 V
